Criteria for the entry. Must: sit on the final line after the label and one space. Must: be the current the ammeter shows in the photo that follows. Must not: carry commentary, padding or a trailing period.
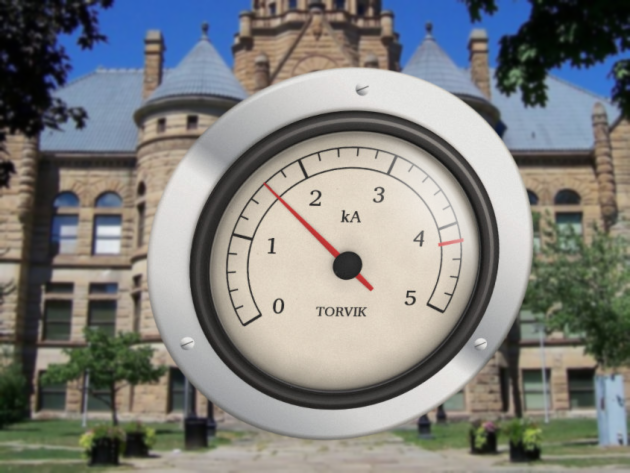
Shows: 1.6 kA
